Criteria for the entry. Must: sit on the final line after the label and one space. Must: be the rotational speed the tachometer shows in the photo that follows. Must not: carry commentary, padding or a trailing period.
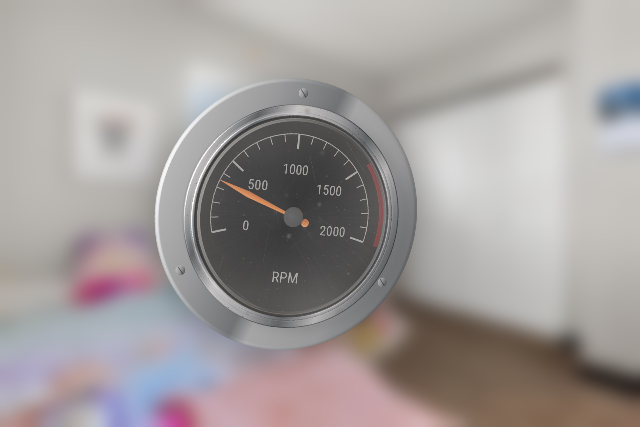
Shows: 350 rpm
